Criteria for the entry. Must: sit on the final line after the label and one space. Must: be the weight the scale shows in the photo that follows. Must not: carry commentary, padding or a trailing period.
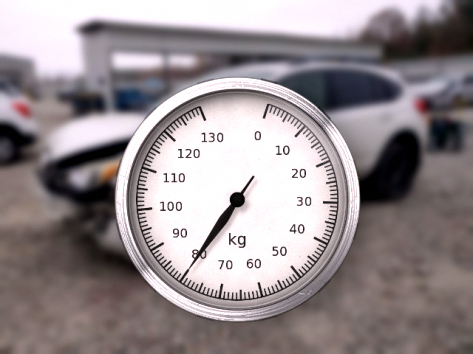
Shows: 80 kg
